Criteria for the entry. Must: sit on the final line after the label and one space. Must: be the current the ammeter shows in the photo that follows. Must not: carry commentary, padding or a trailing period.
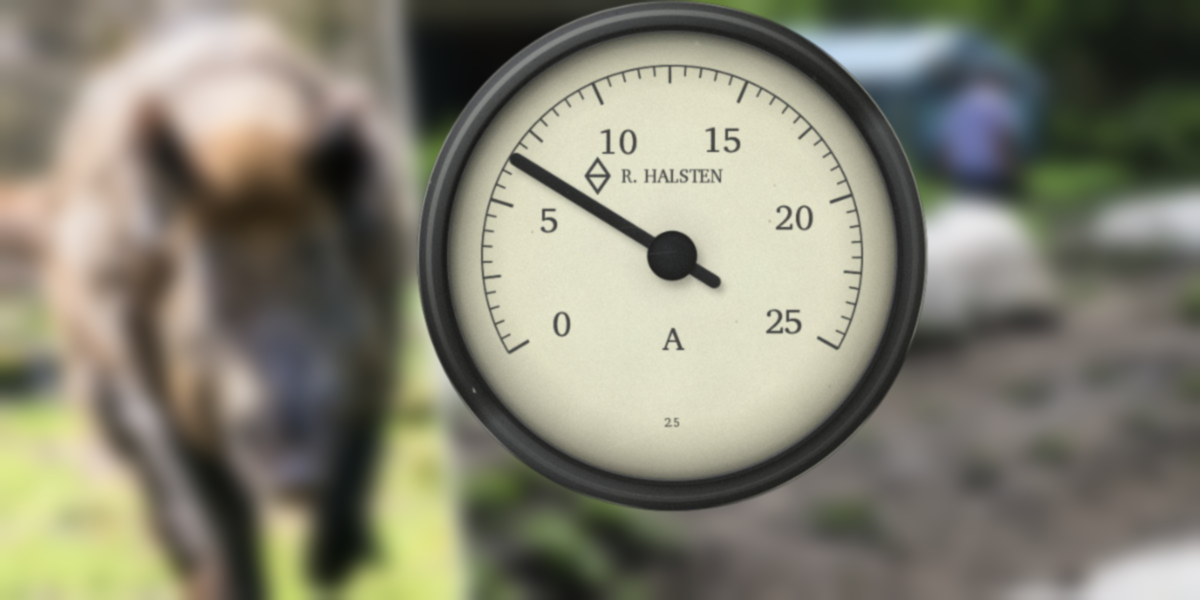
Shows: 6.5 A
